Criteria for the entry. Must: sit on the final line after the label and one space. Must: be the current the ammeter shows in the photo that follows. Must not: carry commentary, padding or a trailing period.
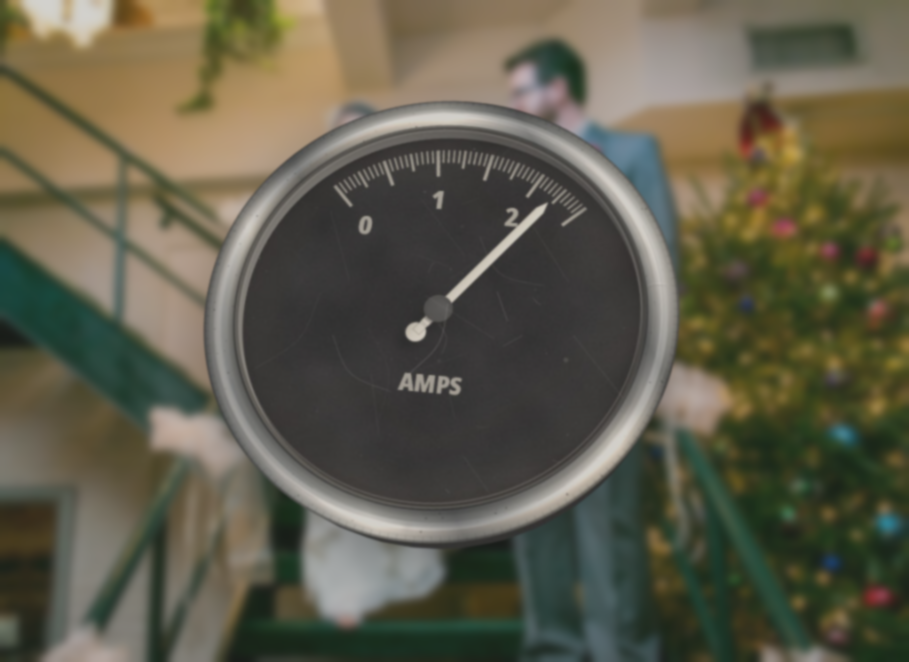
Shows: 2.25 A
